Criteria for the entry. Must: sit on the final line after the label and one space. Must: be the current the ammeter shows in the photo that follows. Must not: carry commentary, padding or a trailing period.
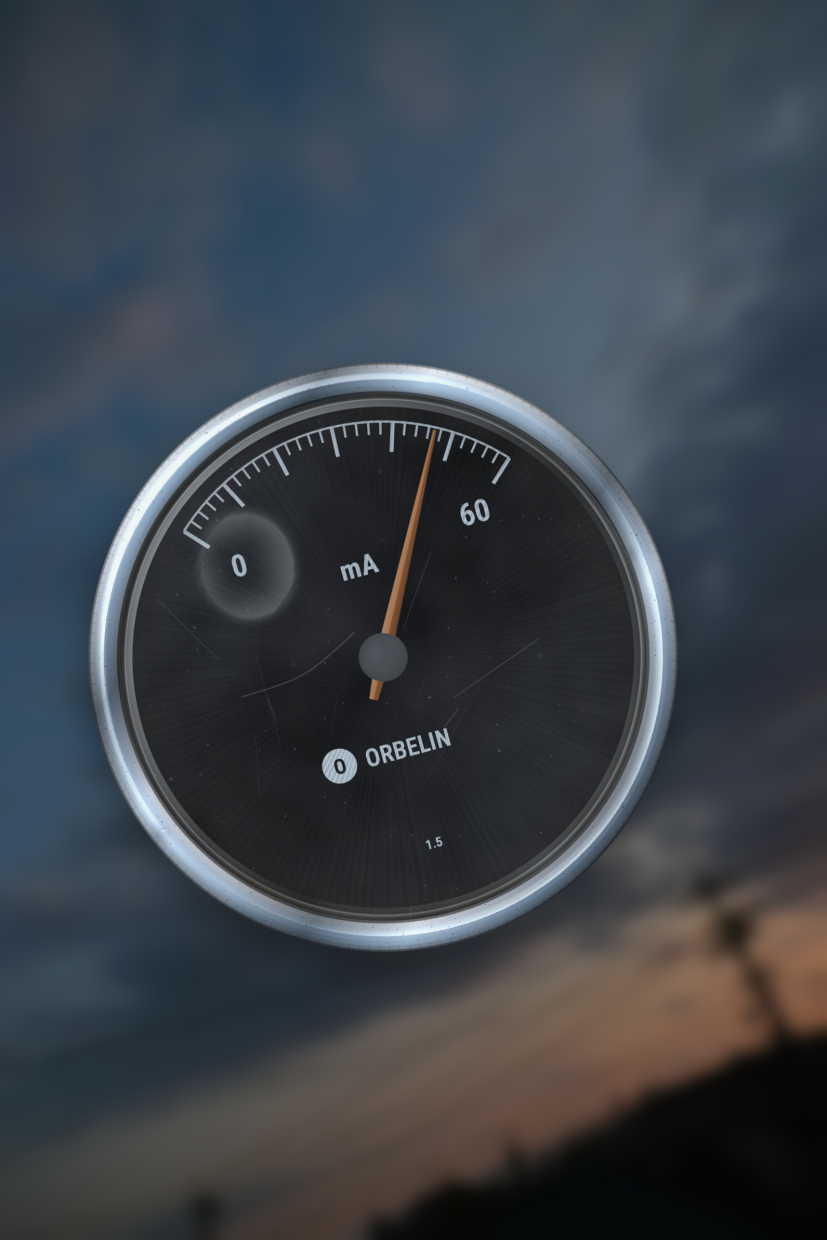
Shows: 47 mA
